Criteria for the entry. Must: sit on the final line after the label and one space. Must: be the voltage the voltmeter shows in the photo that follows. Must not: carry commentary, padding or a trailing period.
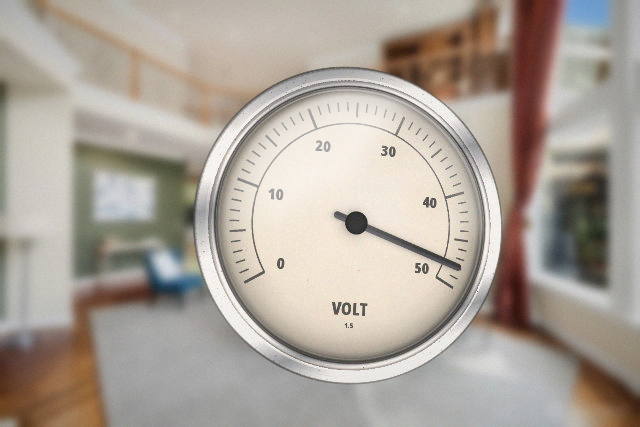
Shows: 48 V
